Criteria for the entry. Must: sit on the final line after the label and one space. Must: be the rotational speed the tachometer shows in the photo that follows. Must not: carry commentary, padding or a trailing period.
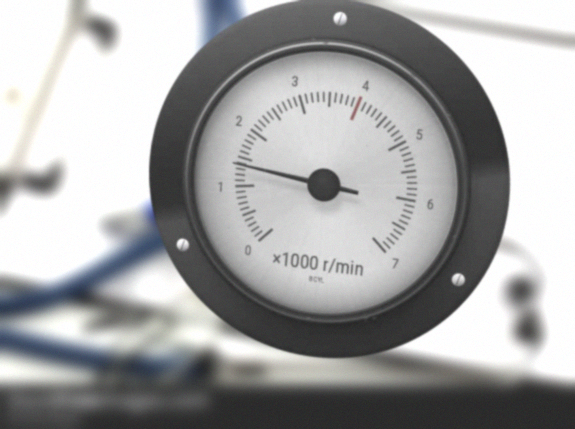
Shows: 1400 rpm
